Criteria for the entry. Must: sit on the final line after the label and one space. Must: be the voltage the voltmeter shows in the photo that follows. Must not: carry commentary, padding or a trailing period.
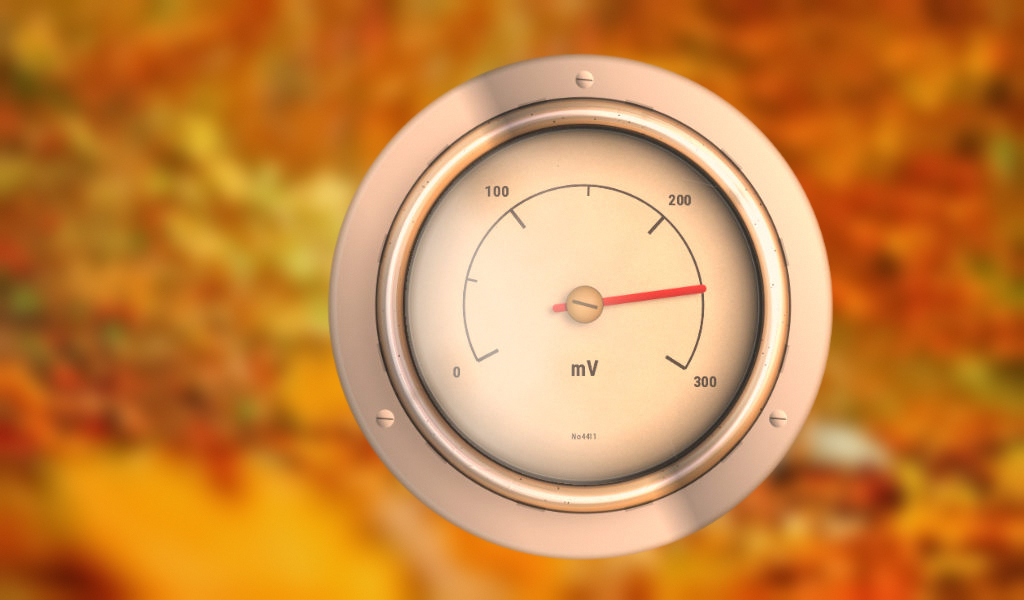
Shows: 250 mV
